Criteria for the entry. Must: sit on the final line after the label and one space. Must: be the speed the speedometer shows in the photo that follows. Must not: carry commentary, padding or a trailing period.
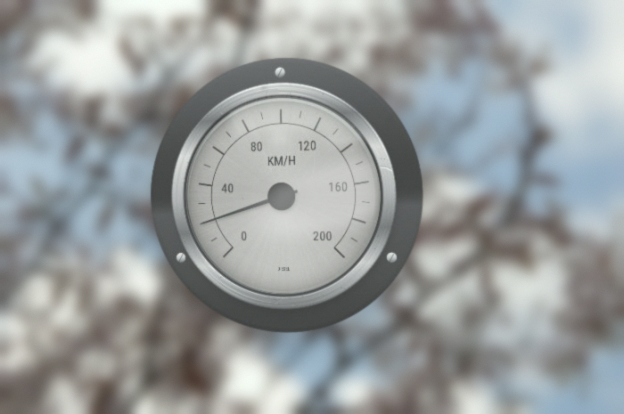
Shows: 20 km/h
